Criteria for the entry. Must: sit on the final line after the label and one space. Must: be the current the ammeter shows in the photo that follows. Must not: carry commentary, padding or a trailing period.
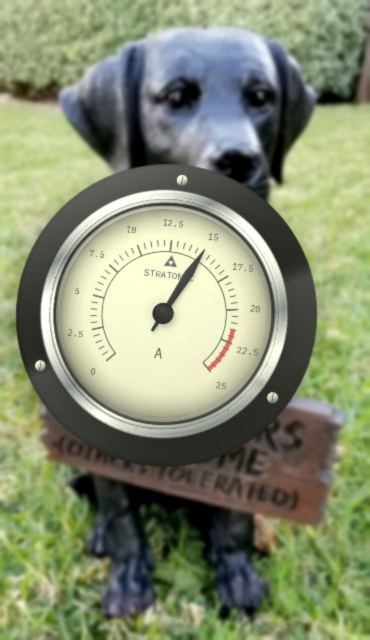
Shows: 15 A
